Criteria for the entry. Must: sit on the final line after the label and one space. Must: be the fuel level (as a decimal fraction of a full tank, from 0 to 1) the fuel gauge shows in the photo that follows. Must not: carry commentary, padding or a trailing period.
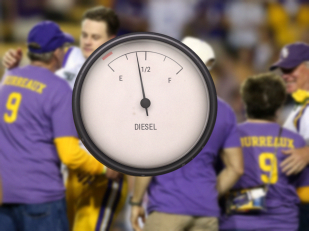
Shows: 0.375
